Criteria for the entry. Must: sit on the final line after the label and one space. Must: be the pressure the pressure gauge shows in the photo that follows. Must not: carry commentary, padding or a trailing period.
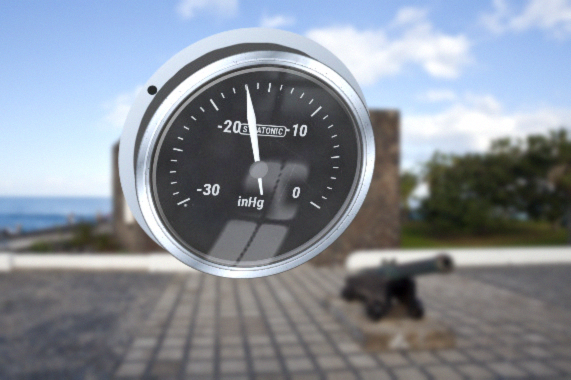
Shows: -17 inHg
